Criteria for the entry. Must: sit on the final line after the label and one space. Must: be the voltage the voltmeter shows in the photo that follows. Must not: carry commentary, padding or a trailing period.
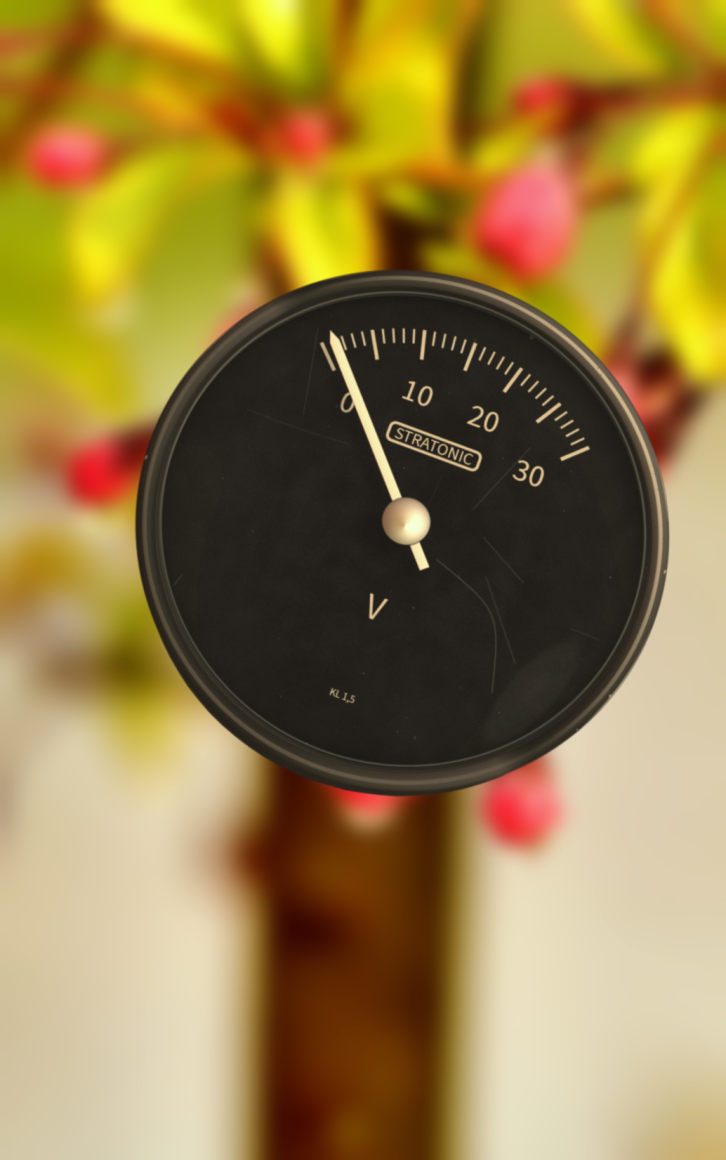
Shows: 1 V
